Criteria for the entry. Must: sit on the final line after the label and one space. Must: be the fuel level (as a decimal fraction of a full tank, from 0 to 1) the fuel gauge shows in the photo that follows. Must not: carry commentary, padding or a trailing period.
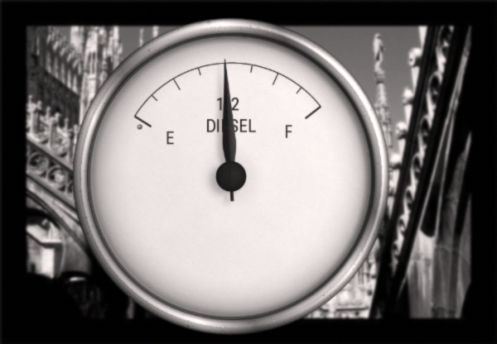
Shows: 0.5
